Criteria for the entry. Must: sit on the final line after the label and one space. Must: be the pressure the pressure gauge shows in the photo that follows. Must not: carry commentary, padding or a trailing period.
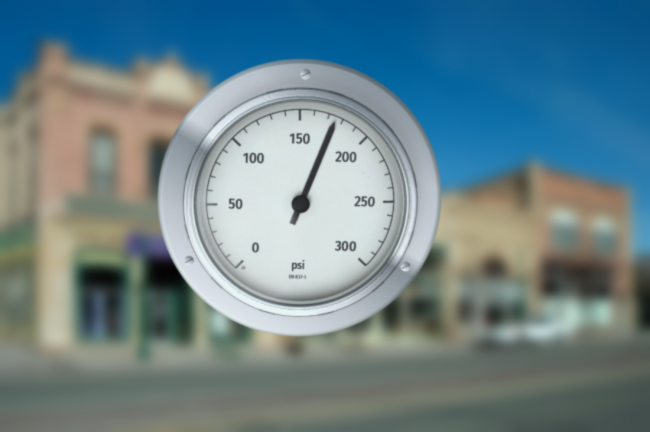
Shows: 175 psi
